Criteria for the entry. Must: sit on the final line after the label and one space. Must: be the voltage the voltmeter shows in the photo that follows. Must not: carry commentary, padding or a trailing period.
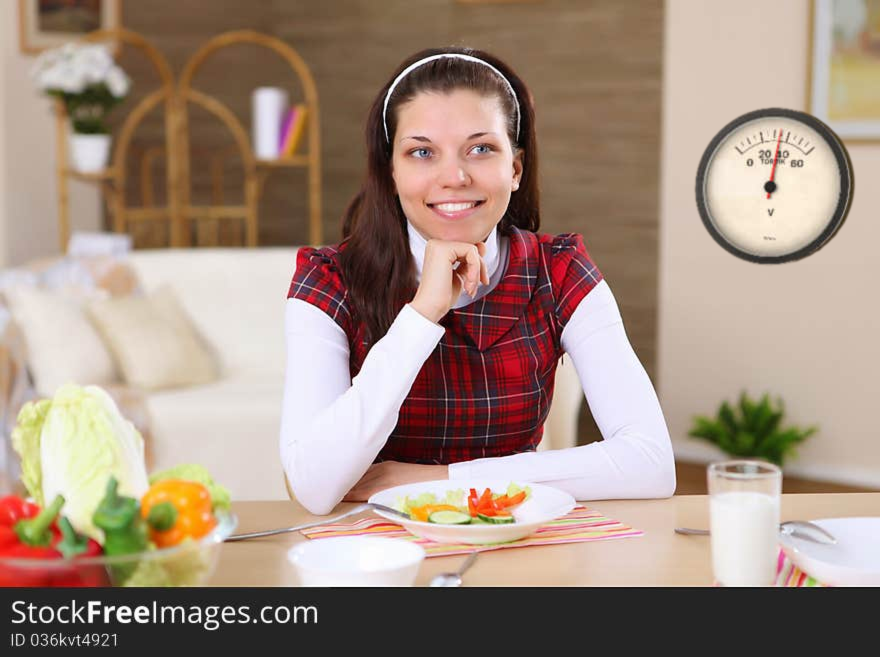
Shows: 35 V
